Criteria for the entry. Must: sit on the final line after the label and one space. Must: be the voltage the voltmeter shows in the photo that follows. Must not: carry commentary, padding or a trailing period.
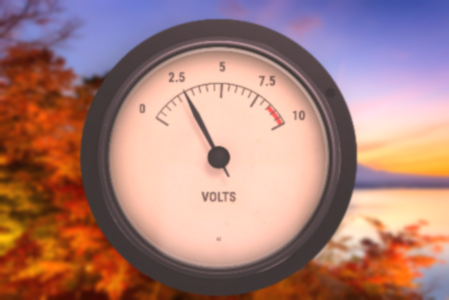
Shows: 2.5 V
